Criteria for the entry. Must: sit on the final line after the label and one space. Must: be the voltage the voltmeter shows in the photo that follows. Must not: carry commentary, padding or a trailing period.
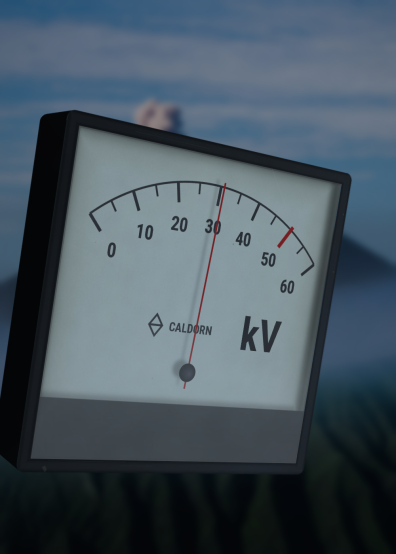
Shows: 30 kV
